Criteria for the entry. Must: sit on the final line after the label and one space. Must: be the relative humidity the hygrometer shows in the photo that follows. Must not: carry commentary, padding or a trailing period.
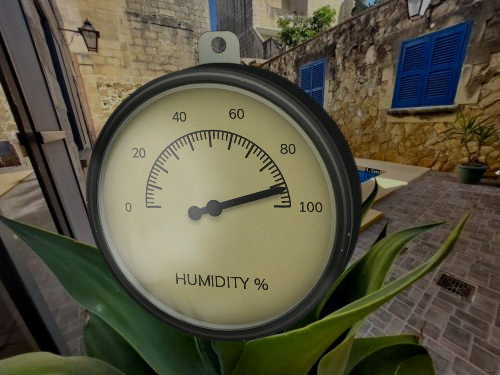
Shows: 92 %
